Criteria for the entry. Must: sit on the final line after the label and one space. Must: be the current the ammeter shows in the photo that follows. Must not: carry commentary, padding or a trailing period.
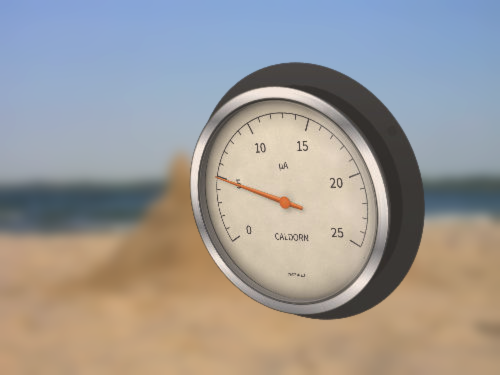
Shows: 5 µA
